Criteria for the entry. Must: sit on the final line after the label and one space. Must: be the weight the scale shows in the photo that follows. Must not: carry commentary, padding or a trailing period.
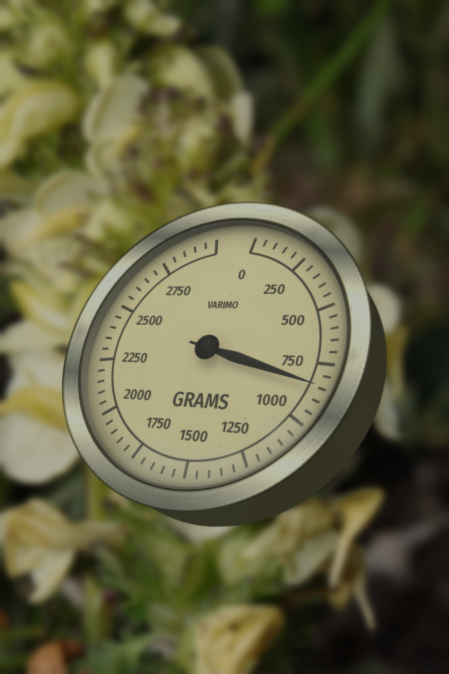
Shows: 850 g
